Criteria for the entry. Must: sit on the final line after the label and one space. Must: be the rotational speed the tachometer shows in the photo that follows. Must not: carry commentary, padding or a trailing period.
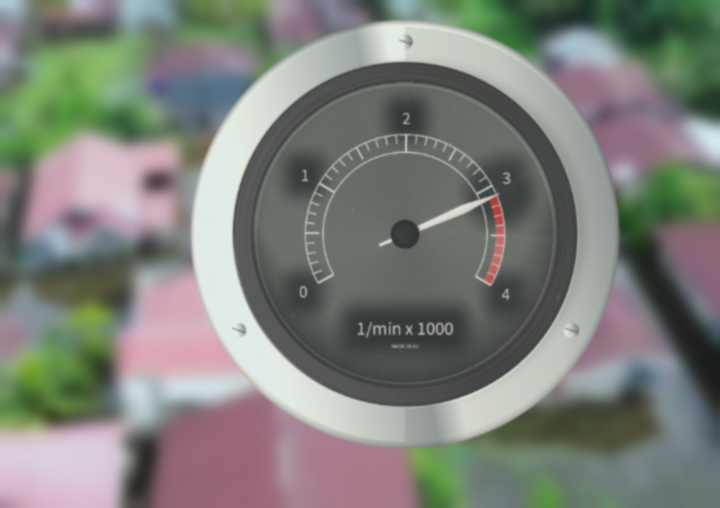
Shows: 3100 rpm
